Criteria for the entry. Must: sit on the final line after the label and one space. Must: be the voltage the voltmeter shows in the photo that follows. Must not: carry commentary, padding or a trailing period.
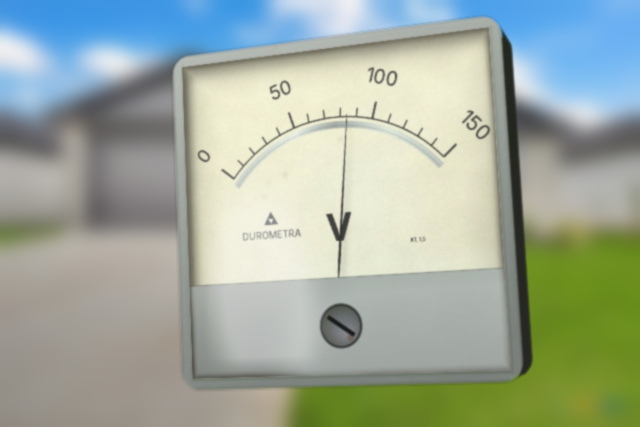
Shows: 85 V
